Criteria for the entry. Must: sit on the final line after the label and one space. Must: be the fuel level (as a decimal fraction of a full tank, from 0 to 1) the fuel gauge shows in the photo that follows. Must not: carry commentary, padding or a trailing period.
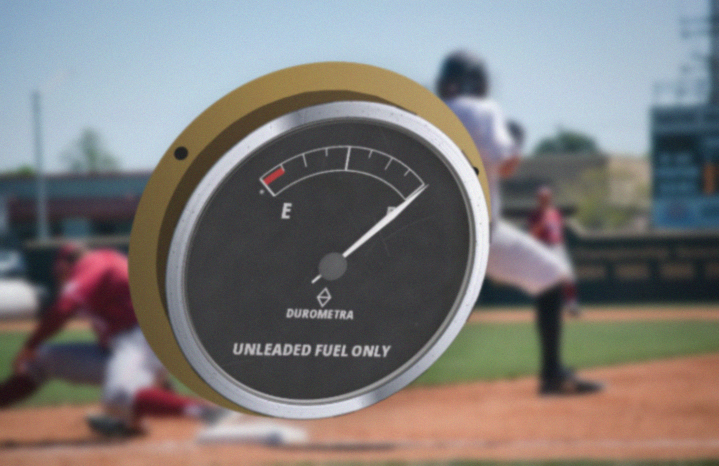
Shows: 1
